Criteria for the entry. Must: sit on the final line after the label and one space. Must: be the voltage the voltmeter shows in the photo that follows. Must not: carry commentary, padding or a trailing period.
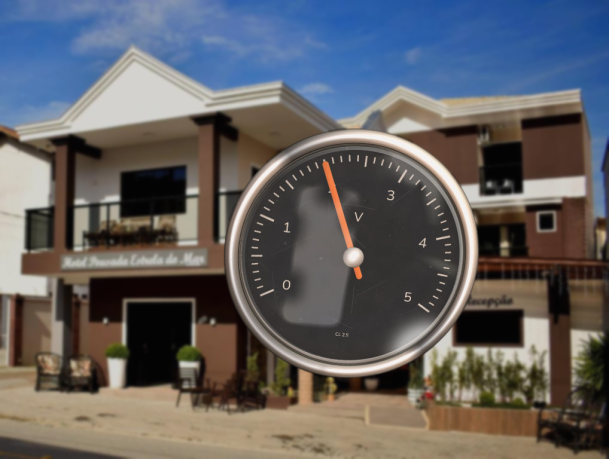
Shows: 2 V
